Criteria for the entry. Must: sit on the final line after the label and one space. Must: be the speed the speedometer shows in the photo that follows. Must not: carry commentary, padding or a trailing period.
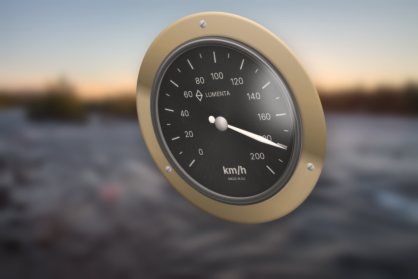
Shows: 180 km/h
